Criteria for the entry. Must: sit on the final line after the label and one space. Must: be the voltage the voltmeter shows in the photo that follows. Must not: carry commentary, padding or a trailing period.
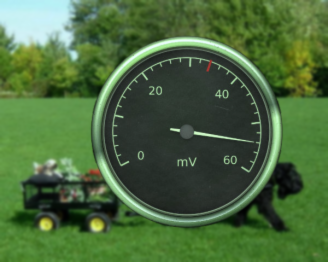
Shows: 54 mV
